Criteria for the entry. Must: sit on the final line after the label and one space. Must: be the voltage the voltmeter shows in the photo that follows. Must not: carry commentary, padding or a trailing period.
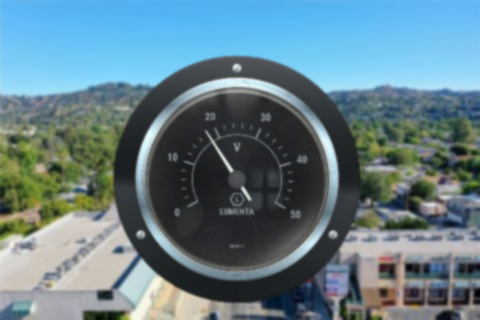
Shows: 18 V
